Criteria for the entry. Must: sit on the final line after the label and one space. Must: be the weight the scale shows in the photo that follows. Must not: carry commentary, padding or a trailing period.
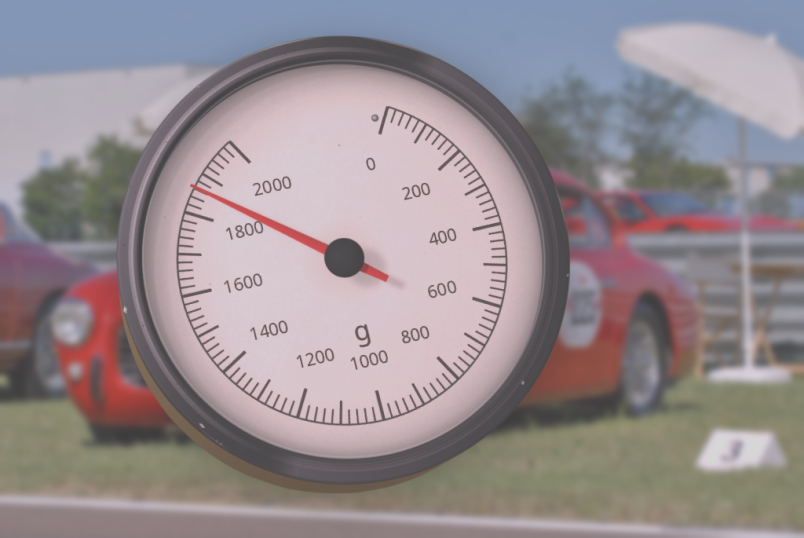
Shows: 1860 g
